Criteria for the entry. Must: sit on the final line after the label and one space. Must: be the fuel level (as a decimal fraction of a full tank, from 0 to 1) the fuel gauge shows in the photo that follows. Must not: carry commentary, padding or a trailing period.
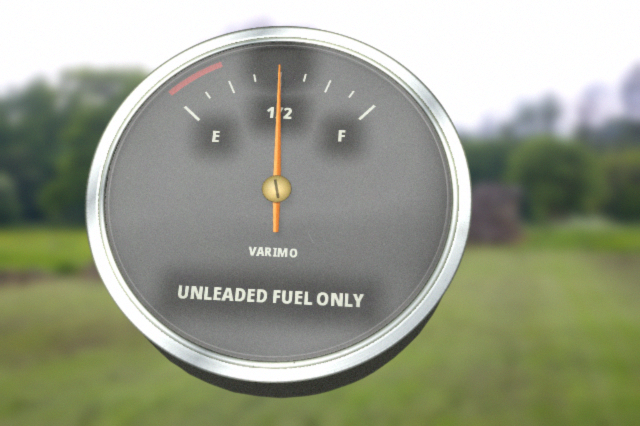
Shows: 0.5
